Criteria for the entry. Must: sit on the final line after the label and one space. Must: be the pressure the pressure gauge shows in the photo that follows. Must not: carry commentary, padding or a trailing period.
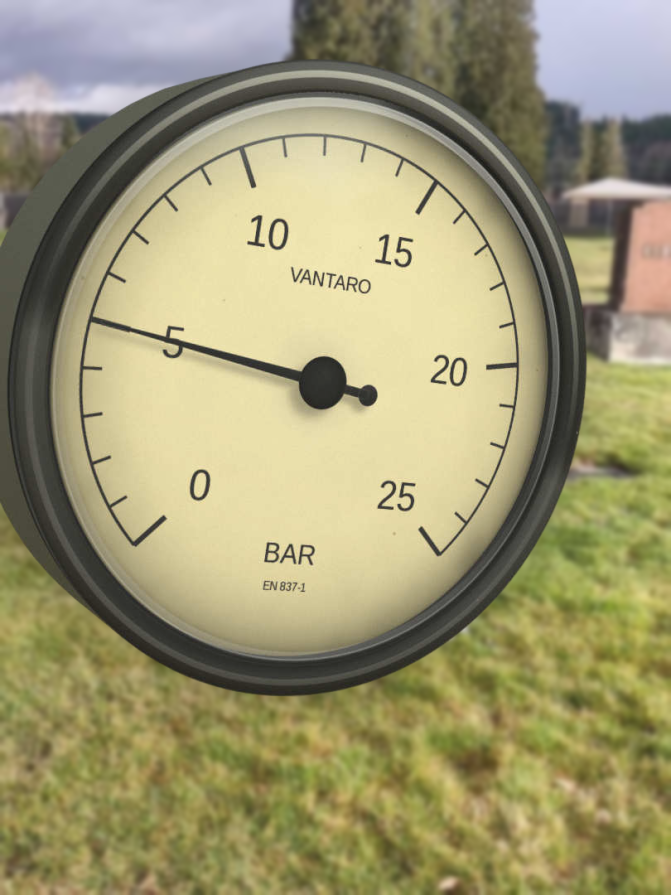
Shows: 5 bar
